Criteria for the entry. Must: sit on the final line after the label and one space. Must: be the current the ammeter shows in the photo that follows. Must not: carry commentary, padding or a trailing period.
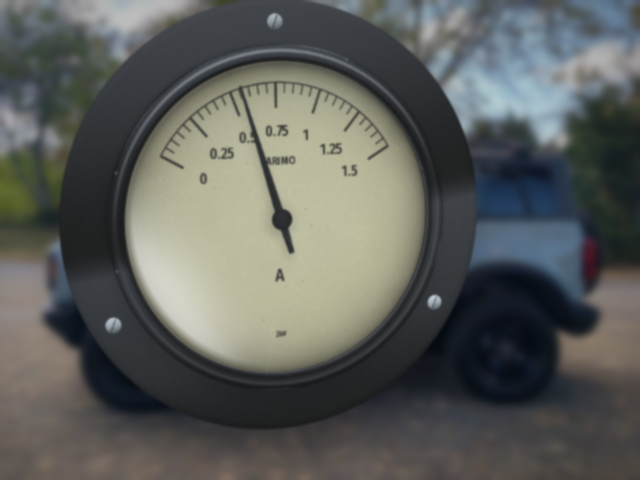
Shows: 0.55 A
